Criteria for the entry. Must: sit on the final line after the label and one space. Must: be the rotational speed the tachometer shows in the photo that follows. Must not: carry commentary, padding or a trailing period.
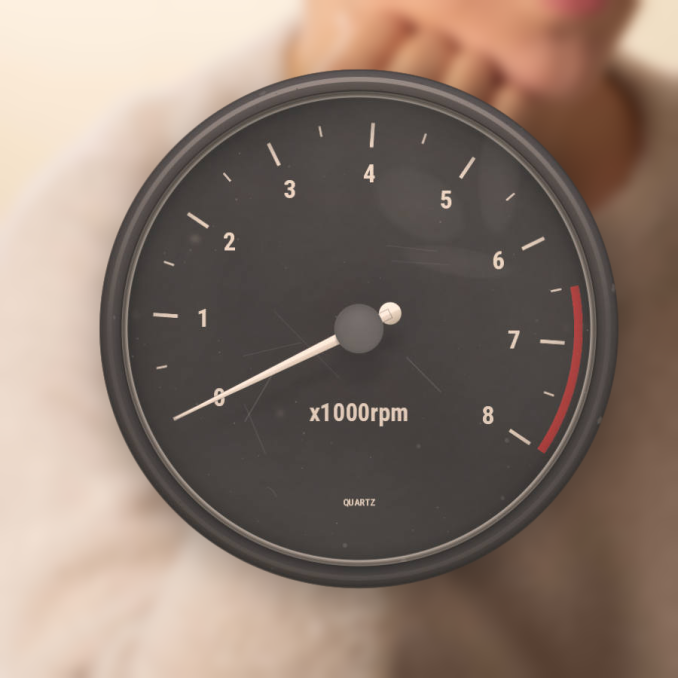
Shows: 0 rpm
